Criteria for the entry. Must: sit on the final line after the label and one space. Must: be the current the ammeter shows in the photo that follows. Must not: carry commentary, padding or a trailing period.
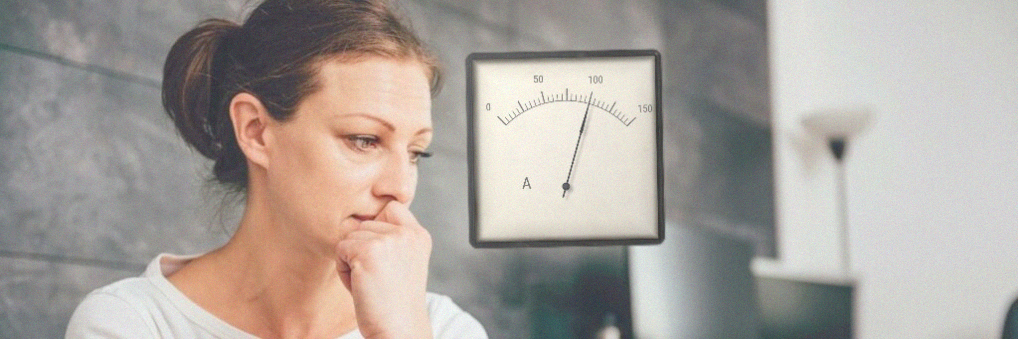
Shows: 100 A
